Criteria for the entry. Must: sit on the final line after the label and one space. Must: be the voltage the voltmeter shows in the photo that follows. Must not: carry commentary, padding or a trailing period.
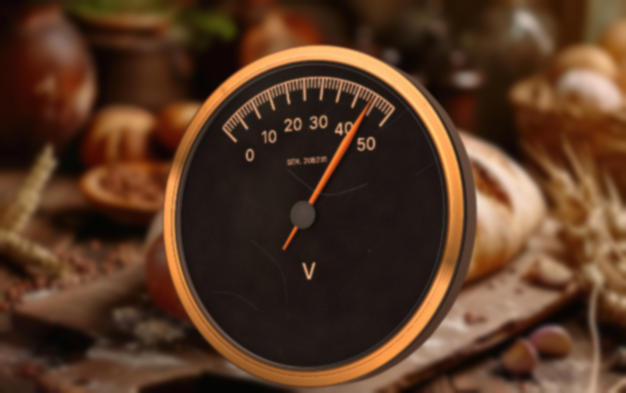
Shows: 45 V
